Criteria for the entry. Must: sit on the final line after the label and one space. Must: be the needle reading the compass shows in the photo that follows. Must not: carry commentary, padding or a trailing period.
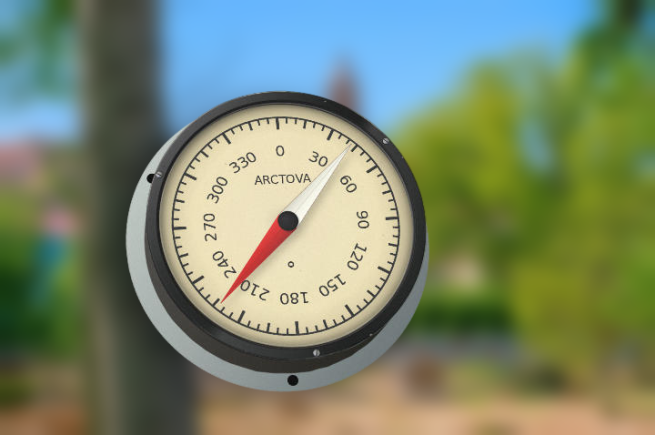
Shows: 222.5 °
